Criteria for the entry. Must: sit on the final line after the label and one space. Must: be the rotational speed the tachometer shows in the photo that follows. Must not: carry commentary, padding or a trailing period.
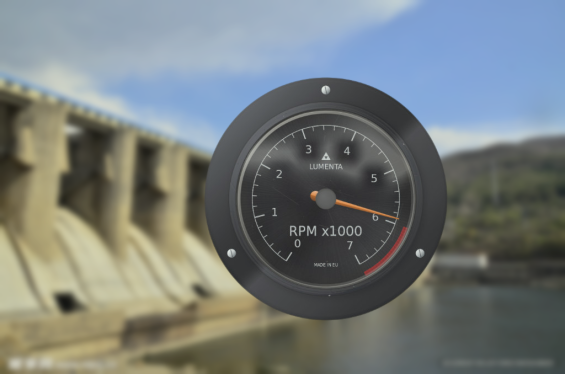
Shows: 5900 rpm
